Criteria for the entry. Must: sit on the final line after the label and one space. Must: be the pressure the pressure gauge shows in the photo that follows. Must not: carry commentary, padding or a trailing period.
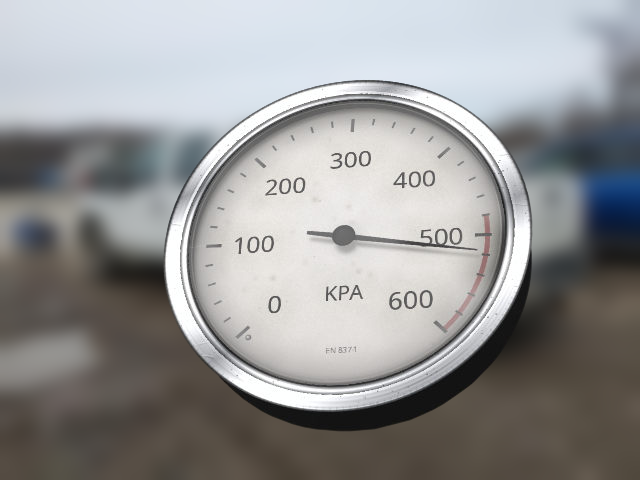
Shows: 520 kPa
